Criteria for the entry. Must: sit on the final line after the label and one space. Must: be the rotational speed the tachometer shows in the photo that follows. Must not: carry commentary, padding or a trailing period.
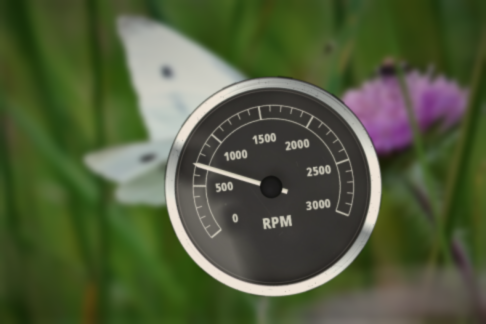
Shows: 700 rpm
